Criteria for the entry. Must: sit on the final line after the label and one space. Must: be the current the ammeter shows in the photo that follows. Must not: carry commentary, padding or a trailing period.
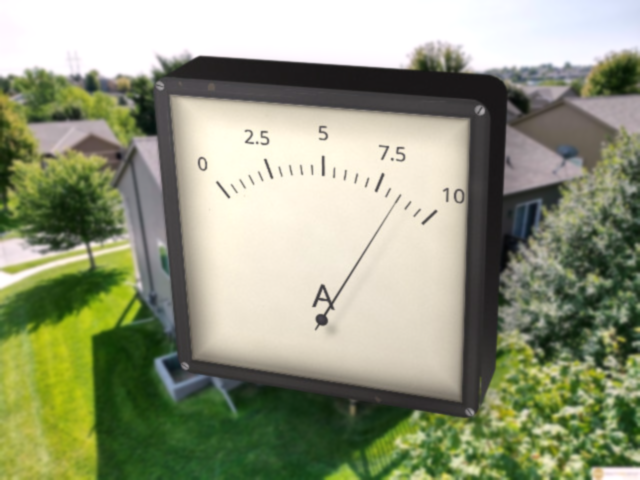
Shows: 8.5 A
